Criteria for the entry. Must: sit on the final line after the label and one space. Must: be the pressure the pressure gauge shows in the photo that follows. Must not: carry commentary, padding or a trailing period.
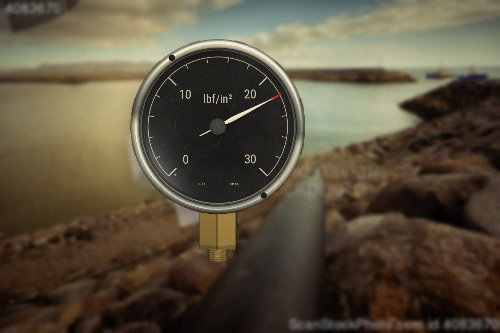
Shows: 22 psi
